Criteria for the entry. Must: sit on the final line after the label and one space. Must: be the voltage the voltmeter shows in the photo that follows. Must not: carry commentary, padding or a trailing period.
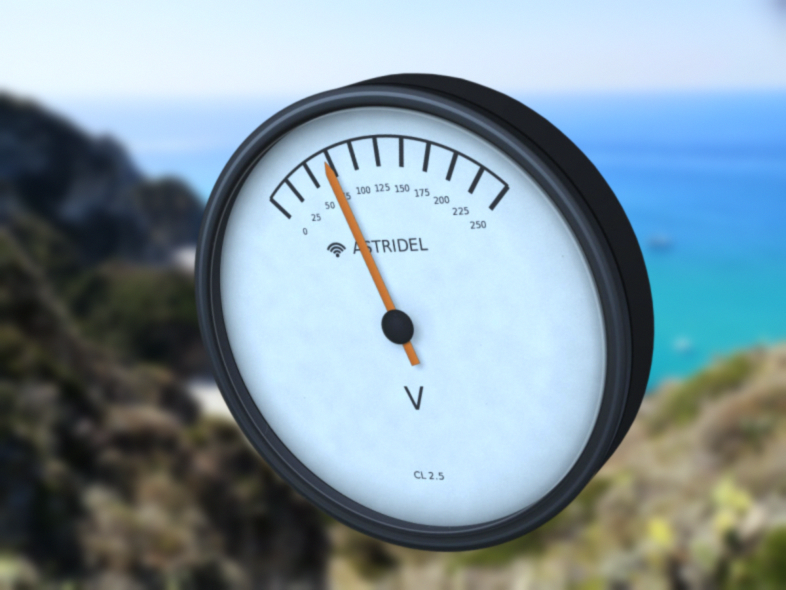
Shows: 75 V
